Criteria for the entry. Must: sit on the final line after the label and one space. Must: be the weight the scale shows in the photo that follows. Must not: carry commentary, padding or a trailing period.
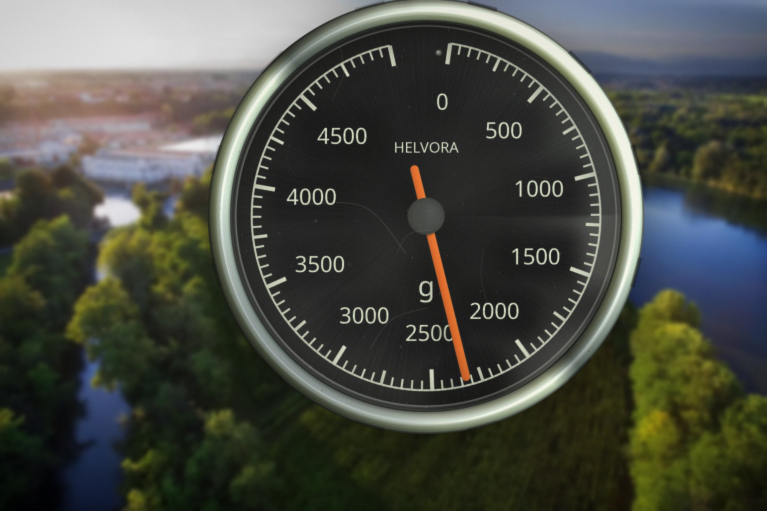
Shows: 2325 g
